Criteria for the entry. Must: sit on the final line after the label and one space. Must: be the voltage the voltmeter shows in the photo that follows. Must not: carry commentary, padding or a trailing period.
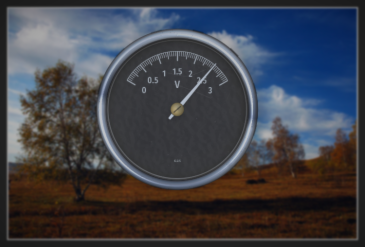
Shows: 2.5 V
